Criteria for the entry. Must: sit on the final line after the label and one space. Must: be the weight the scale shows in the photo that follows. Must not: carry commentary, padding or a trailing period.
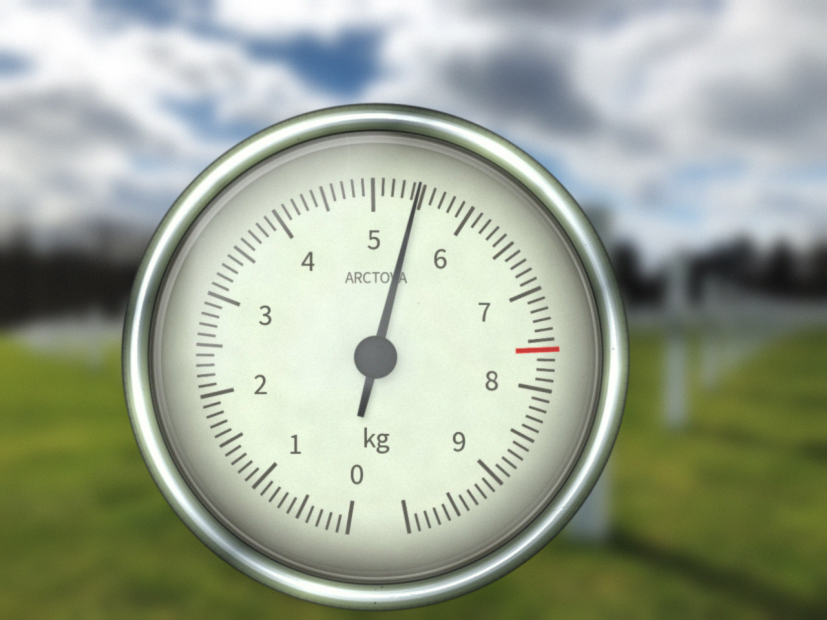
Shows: 5.45 kg
